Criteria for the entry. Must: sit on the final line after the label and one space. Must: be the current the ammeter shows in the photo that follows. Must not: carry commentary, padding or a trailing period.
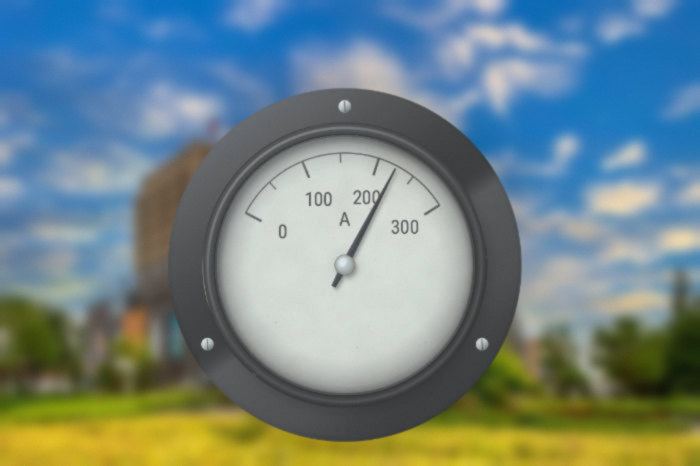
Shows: 225 A
